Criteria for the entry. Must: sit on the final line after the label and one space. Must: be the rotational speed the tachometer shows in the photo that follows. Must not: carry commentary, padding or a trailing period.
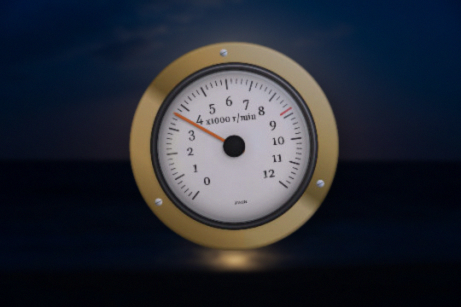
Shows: 3600 rpm
